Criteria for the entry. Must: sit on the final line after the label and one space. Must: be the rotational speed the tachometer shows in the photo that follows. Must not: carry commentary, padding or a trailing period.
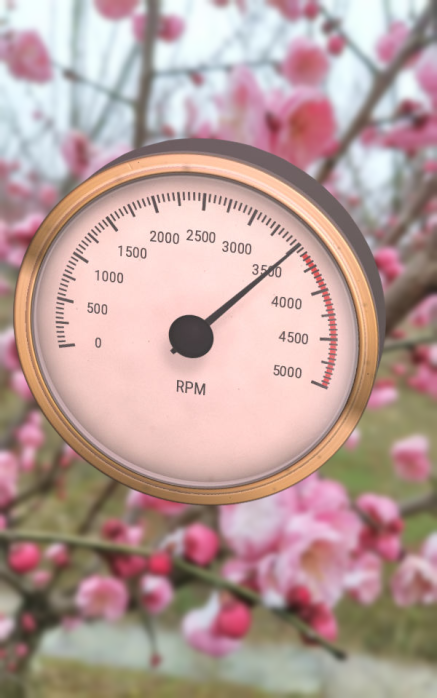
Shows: 3500 rpm
